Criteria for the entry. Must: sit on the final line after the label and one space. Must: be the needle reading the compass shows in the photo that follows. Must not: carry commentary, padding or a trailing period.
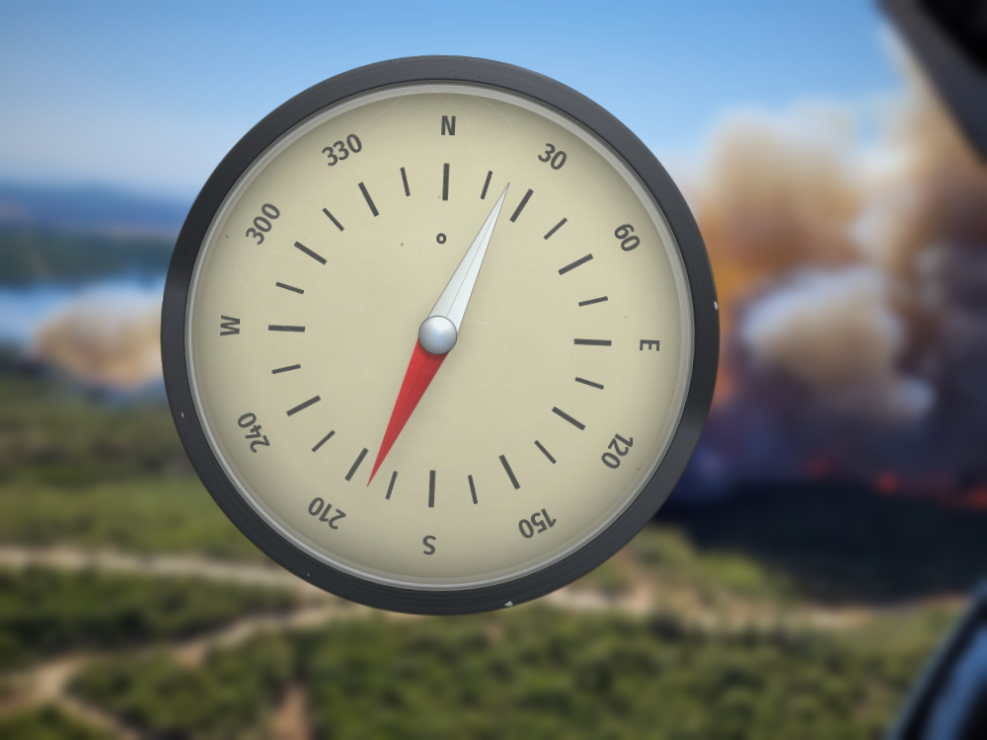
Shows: 202.5 °
